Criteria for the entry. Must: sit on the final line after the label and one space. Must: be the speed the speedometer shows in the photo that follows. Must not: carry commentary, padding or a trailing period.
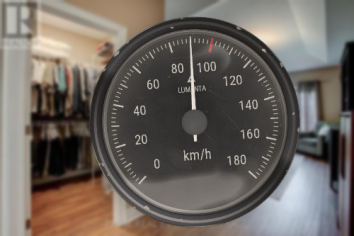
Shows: 90 km/h
